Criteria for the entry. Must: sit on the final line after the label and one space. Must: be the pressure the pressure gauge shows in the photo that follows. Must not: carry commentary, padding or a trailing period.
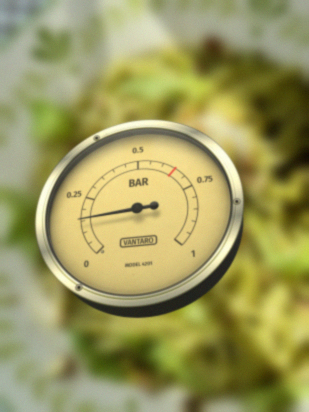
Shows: 0.15 bar
